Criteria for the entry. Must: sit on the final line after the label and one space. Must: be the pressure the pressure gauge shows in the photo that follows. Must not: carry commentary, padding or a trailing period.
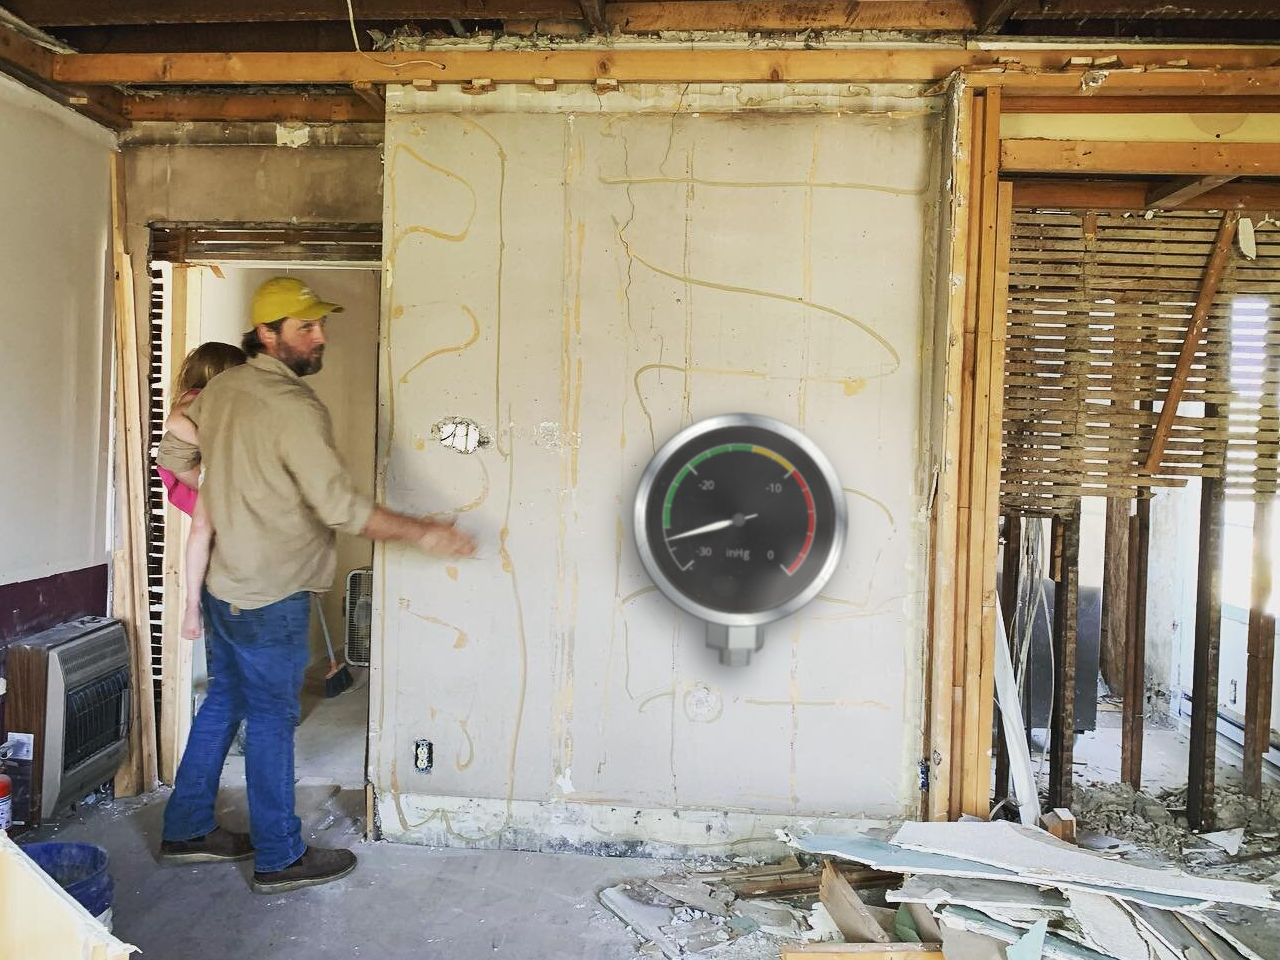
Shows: -27 inHg
